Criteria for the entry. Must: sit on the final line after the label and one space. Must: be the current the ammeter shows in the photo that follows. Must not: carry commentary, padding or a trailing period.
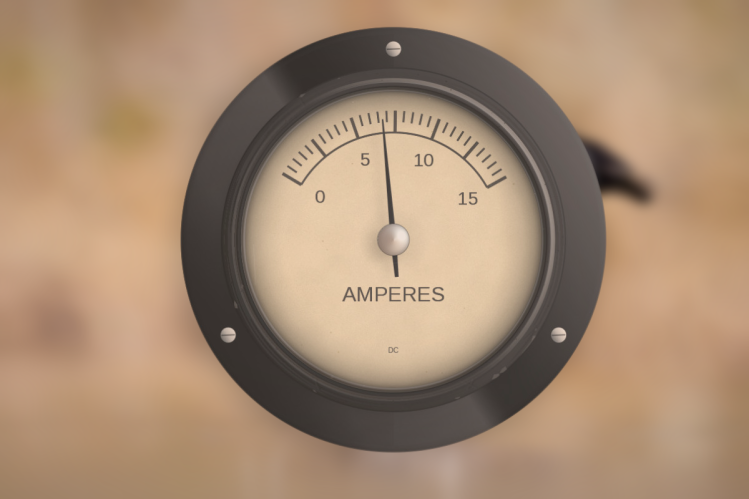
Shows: 6.75 A
